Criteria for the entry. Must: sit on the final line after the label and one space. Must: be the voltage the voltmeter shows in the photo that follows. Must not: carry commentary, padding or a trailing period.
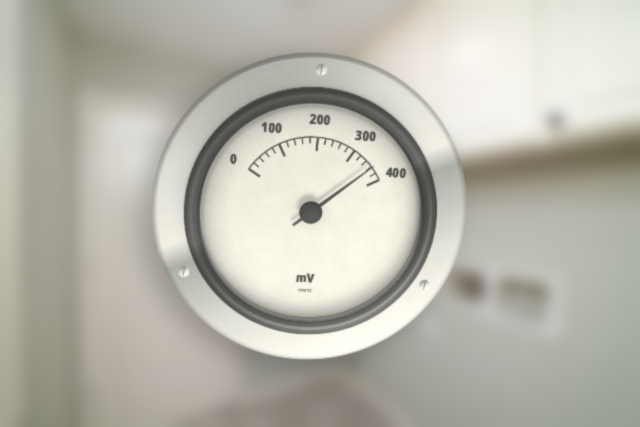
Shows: 360 mV
